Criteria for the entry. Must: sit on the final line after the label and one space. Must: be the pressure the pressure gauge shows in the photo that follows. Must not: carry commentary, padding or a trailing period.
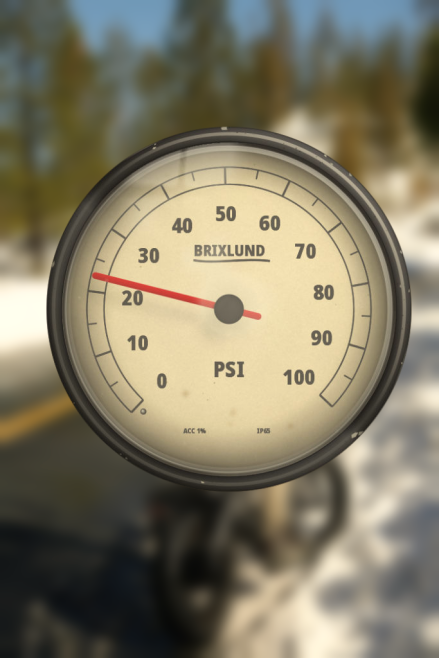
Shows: 22.5 psi
